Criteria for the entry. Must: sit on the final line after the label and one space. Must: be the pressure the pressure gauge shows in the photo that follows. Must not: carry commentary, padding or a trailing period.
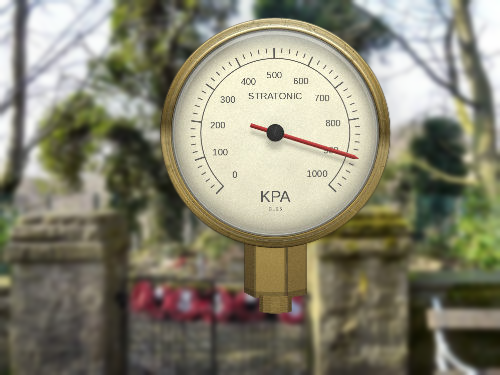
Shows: 900 kPa
